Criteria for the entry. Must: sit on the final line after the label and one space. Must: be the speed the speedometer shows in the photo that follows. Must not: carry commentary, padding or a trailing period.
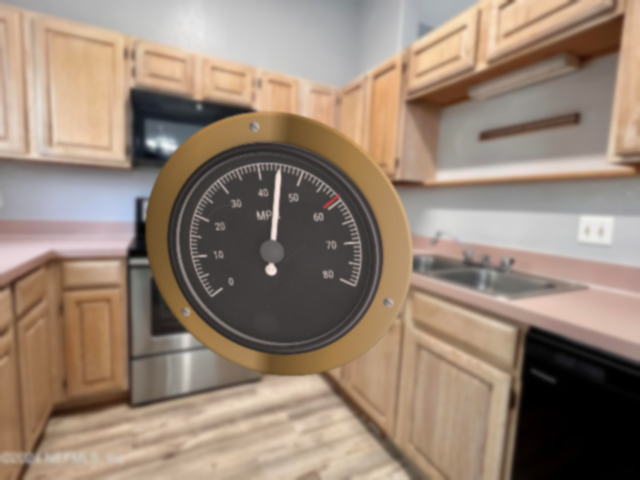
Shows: 45 mph
